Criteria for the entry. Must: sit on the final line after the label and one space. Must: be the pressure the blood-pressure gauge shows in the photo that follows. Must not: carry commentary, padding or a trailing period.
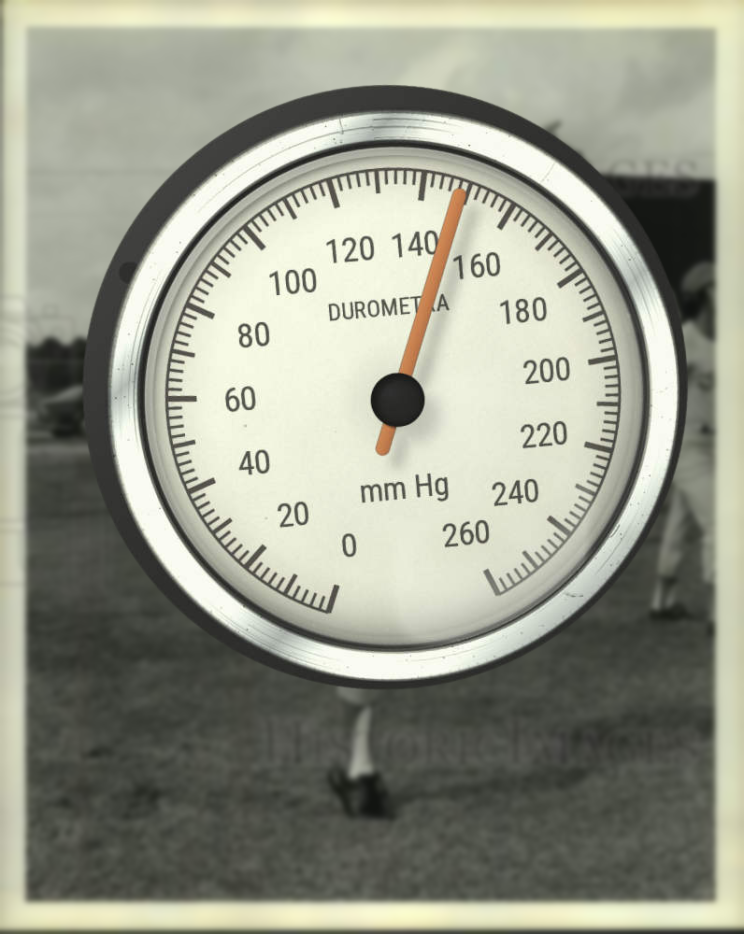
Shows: 148 mmHg
